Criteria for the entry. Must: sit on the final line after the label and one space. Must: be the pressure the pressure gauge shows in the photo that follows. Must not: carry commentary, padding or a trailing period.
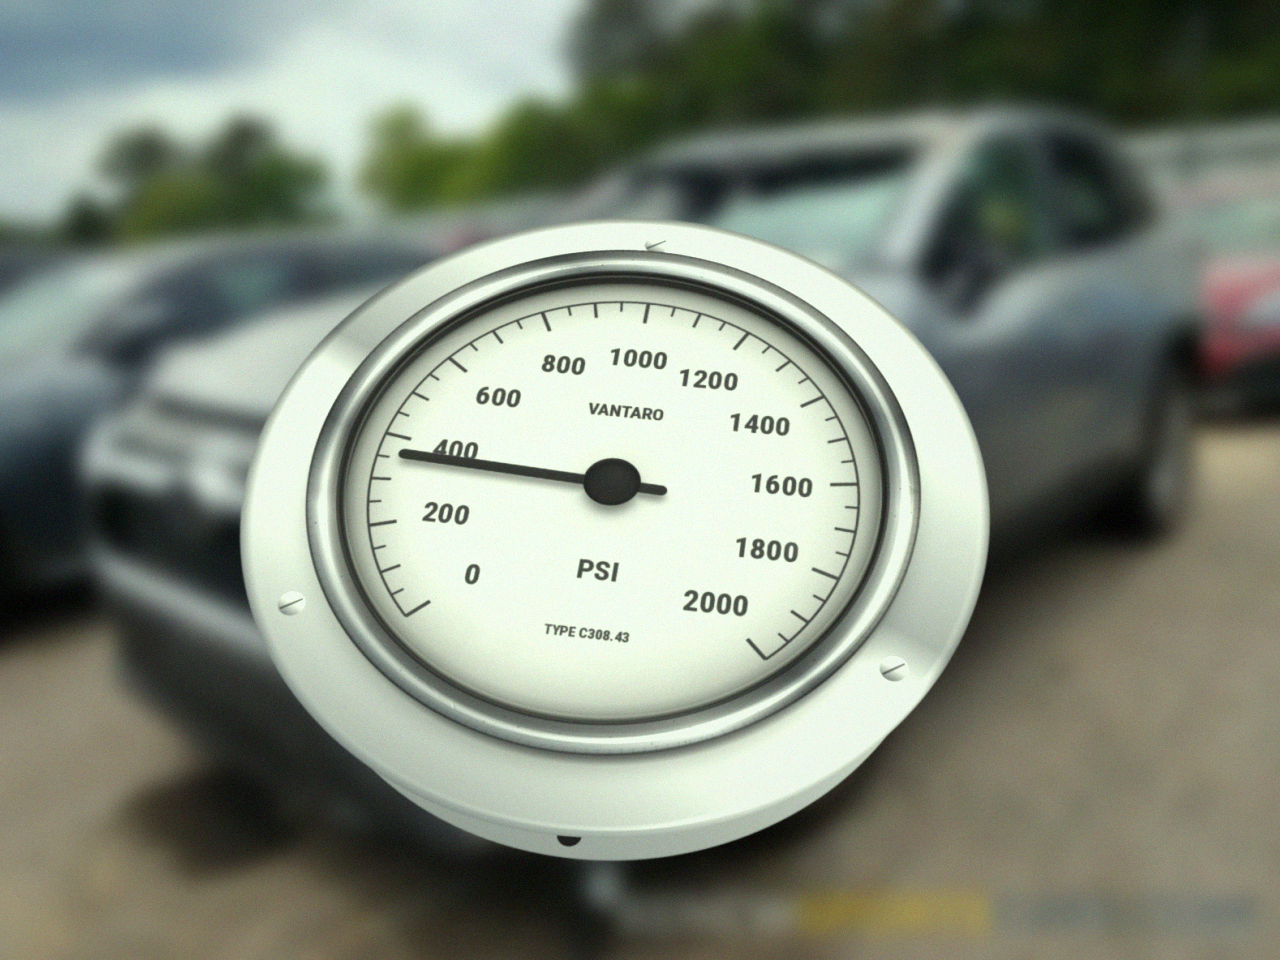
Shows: 350 psi
